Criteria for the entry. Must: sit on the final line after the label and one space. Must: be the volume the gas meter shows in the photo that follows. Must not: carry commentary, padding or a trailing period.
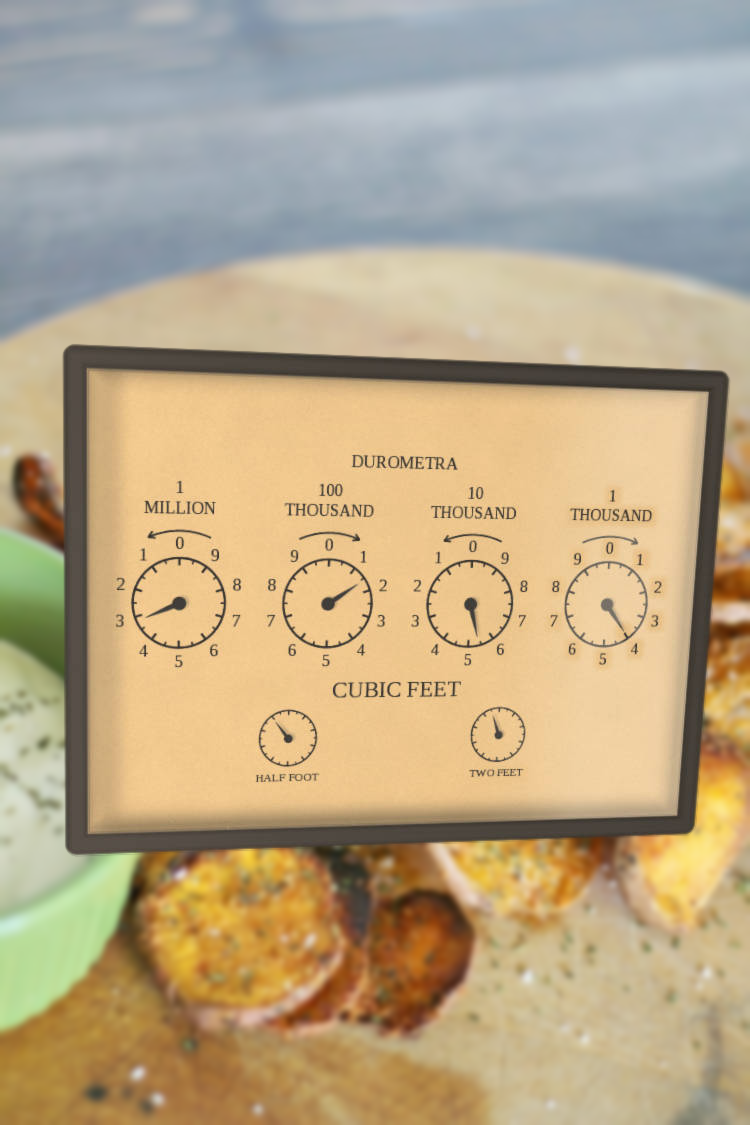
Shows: 315400 ft³
